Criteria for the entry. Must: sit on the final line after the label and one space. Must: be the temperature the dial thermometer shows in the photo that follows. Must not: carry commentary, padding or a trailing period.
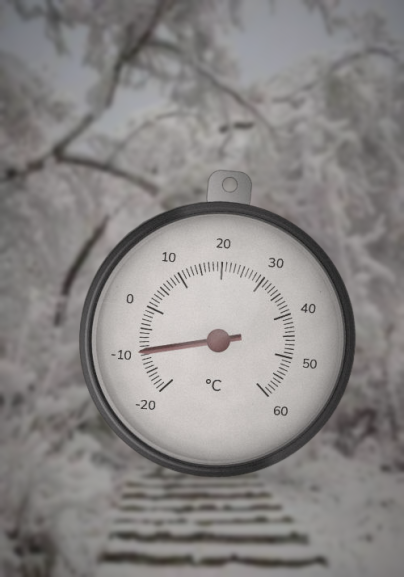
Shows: -10 °C
